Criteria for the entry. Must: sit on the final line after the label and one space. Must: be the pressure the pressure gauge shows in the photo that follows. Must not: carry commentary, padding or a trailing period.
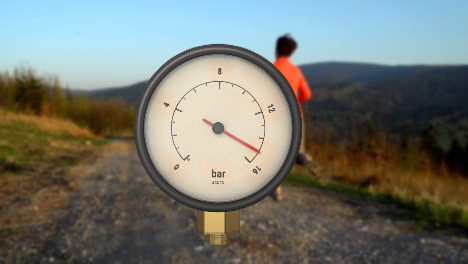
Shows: 15 bar
